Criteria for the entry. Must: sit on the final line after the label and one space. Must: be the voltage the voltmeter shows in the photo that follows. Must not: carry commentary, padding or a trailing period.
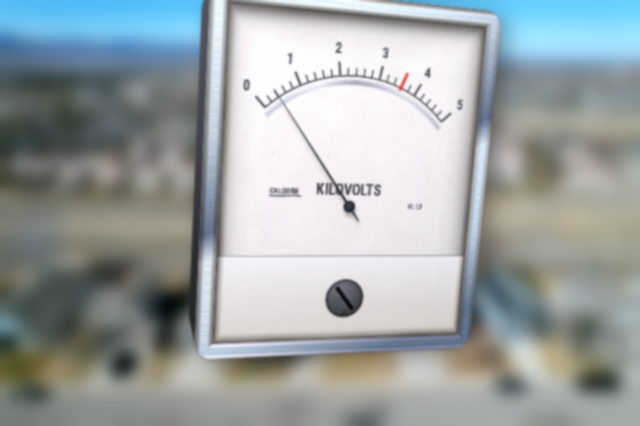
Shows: 0.4 kV
